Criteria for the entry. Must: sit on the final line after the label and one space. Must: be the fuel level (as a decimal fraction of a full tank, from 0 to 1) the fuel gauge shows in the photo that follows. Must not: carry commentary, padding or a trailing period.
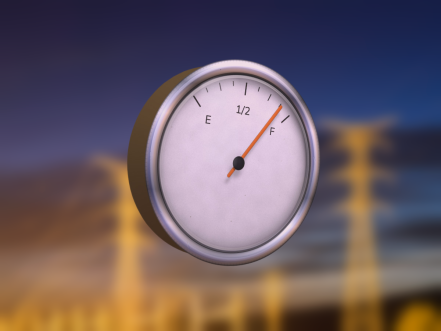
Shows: 0.875
